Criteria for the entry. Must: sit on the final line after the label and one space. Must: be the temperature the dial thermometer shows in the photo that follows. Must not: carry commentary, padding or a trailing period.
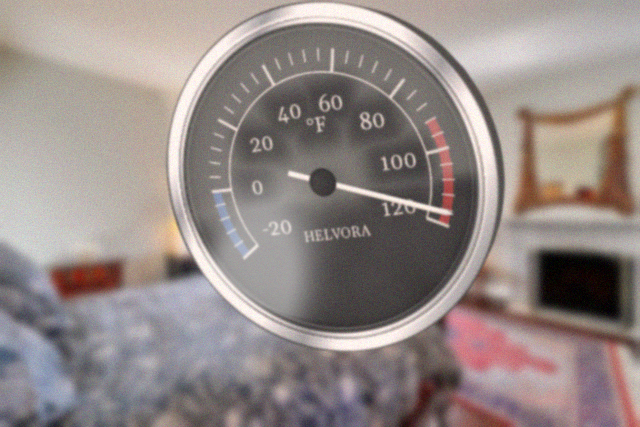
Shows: 116 °F
